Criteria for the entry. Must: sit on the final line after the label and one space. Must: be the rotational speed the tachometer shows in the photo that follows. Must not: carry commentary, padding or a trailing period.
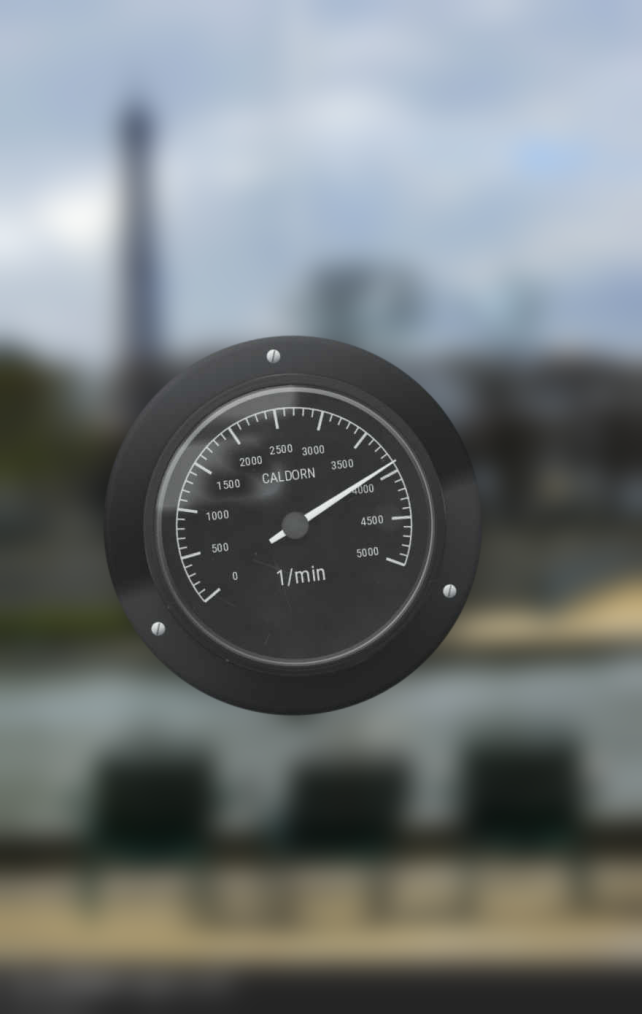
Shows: 3900 rpm
